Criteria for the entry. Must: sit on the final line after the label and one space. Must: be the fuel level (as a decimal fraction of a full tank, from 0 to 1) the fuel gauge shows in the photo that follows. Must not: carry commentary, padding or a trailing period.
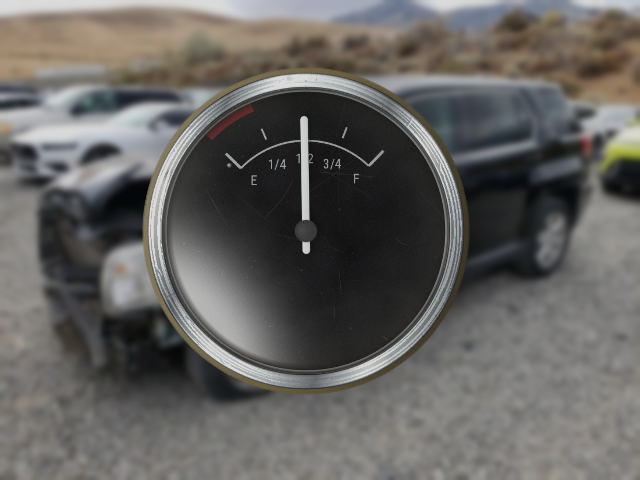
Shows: 0.5
